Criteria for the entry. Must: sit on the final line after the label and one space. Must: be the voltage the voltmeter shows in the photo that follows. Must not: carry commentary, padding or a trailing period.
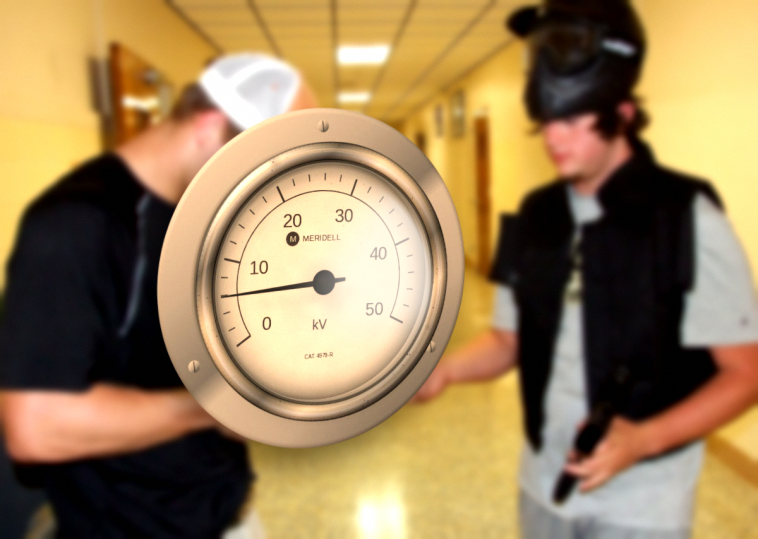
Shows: 6 kV
